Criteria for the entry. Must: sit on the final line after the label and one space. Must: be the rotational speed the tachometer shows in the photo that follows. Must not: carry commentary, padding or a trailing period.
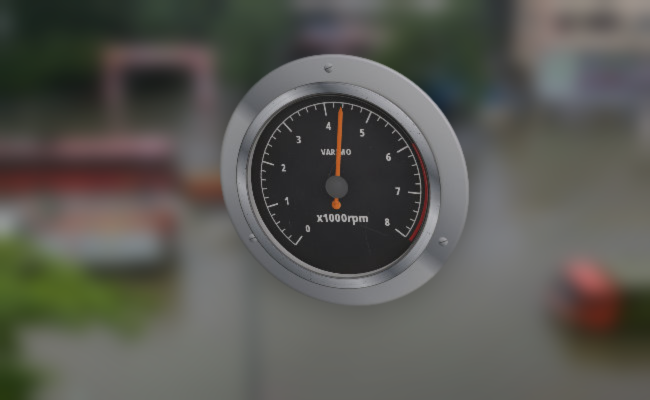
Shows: 4400 rpm
